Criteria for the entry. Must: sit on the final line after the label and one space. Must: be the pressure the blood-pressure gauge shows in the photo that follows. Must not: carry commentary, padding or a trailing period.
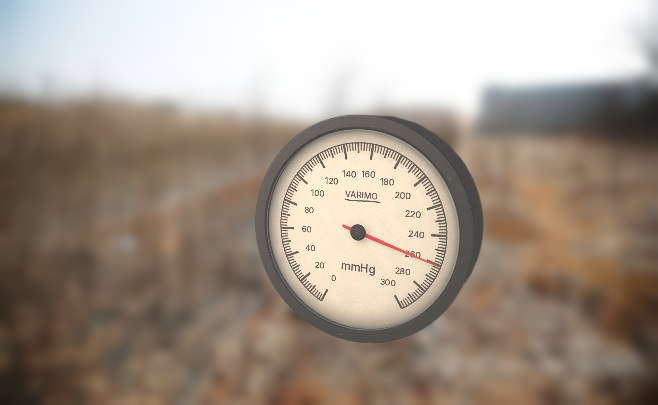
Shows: 260 mmHg
